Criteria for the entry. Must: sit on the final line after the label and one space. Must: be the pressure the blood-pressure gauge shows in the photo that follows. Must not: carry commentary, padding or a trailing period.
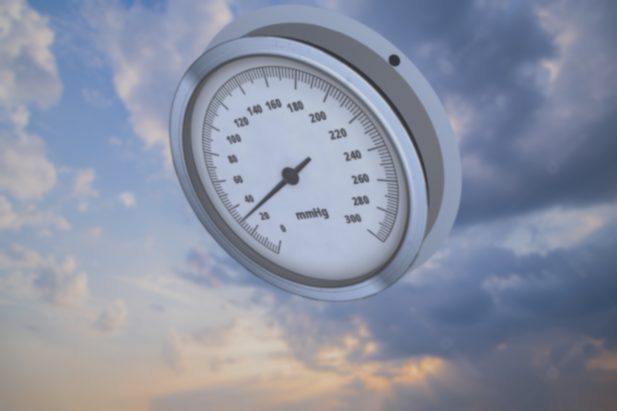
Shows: 30 mmHg
